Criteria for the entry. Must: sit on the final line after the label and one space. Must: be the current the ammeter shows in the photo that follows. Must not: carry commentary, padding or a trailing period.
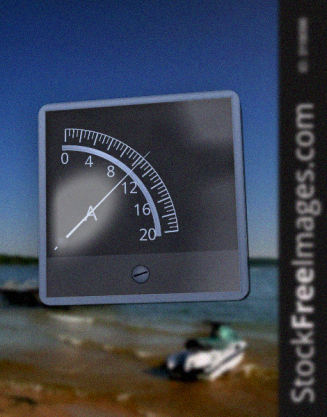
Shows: 10.5 A
